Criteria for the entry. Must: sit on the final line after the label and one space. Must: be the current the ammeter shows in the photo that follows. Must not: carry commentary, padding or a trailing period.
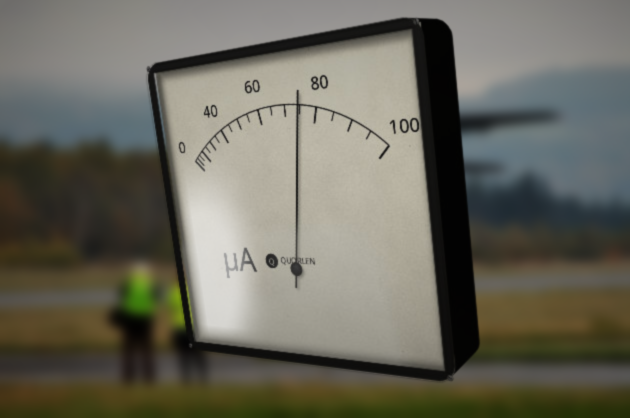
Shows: 75 µA
